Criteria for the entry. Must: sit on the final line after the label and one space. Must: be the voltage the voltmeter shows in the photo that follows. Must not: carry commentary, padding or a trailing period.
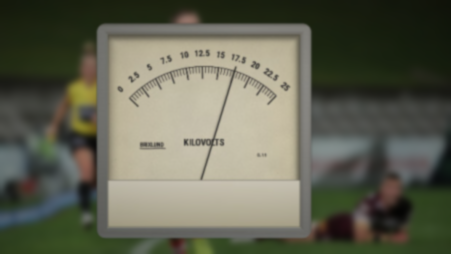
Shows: 17.5 kV
